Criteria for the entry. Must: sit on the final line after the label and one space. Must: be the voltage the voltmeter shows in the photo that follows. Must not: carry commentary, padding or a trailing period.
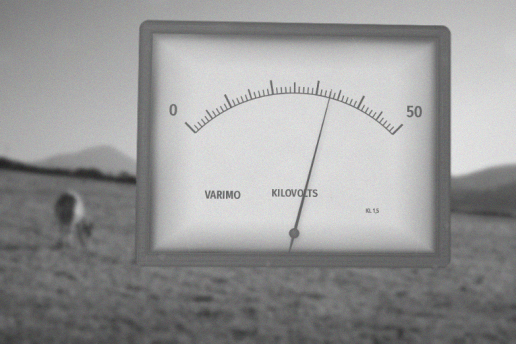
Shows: 33 kV
